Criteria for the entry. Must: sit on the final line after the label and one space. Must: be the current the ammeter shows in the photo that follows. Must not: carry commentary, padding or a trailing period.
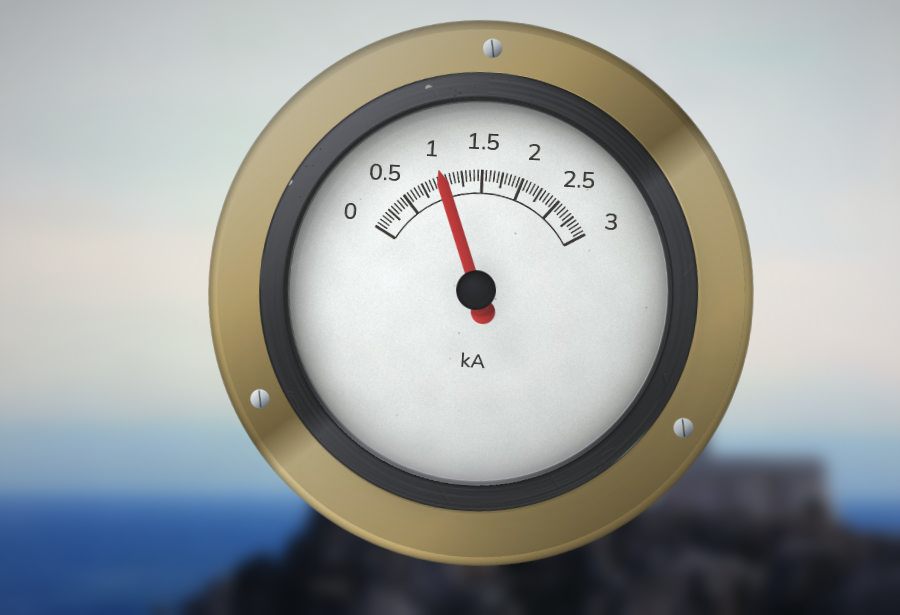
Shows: 1 kA
